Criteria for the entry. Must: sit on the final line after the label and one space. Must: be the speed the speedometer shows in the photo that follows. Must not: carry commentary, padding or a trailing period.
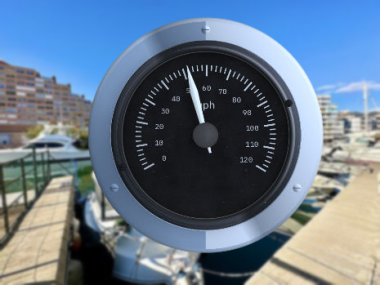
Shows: 52 mph
